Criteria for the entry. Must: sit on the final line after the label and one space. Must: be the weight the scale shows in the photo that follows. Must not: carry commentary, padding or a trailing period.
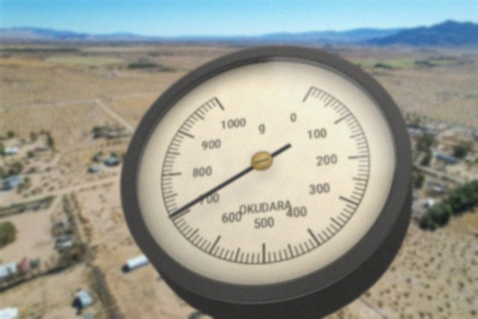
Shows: 700 g
